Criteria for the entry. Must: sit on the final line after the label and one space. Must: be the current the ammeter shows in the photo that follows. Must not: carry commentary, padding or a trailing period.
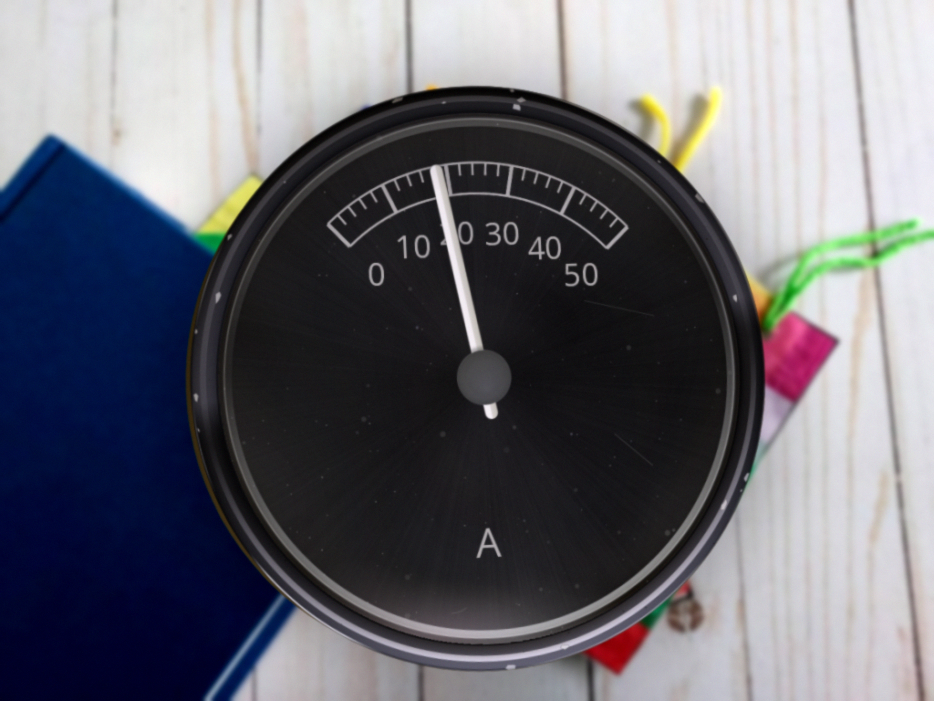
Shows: 18 A
